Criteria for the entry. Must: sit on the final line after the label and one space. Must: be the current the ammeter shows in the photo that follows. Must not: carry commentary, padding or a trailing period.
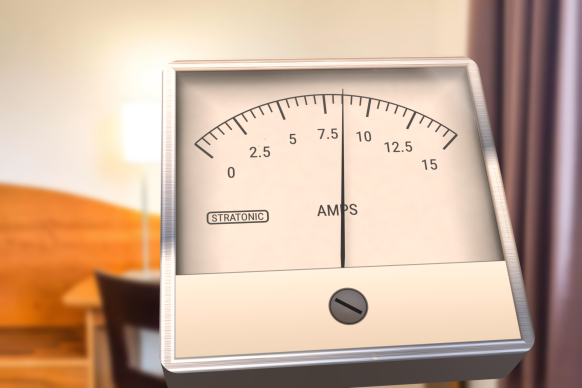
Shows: 8.5 A
